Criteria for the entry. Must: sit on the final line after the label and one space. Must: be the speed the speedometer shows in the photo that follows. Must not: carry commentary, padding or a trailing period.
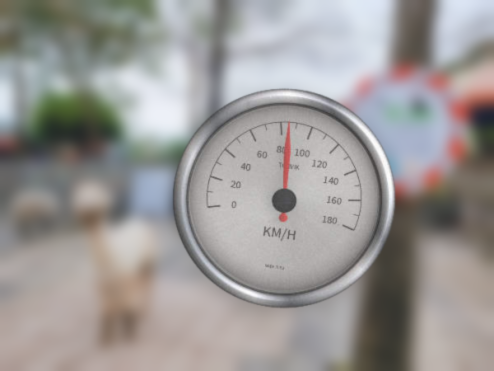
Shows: 85 km/h
